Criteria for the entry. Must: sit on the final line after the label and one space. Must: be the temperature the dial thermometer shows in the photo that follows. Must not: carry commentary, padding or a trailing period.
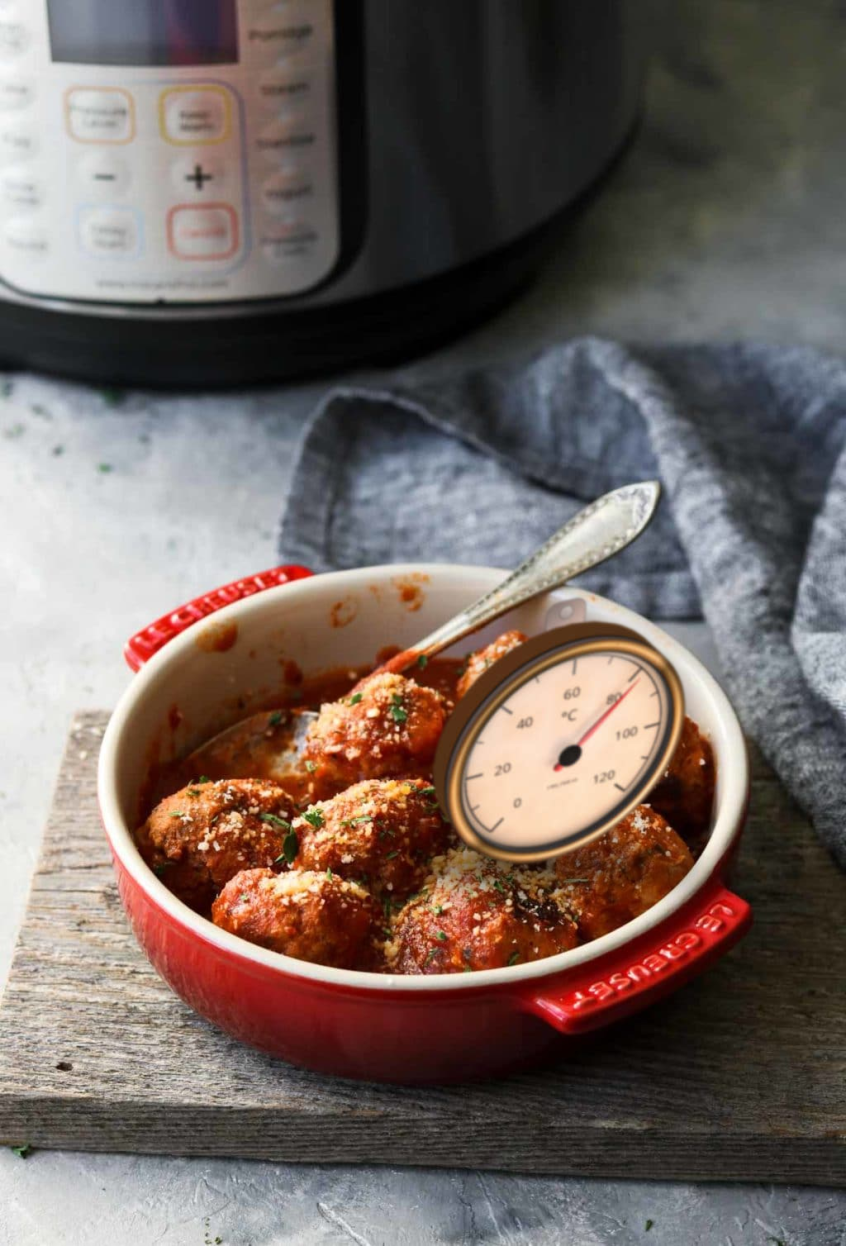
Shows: 80 °C
